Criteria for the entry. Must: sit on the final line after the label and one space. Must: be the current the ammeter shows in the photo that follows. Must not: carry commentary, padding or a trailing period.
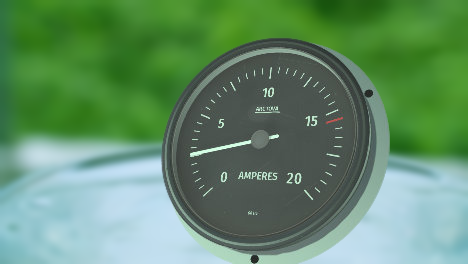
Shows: 2.5 A
